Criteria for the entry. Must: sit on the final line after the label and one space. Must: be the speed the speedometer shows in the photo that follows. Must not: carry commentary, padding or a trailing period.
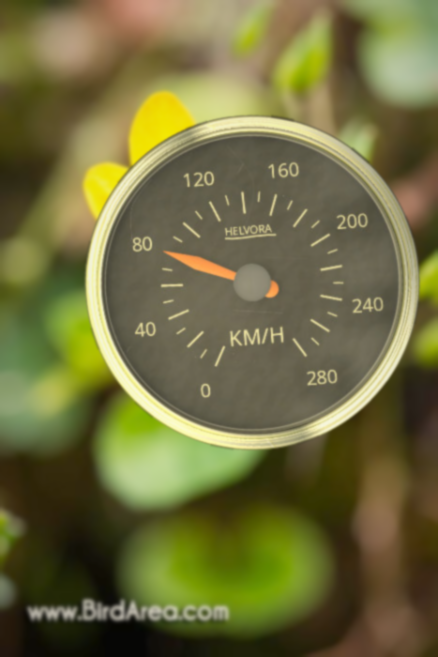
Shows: 80 km/h
